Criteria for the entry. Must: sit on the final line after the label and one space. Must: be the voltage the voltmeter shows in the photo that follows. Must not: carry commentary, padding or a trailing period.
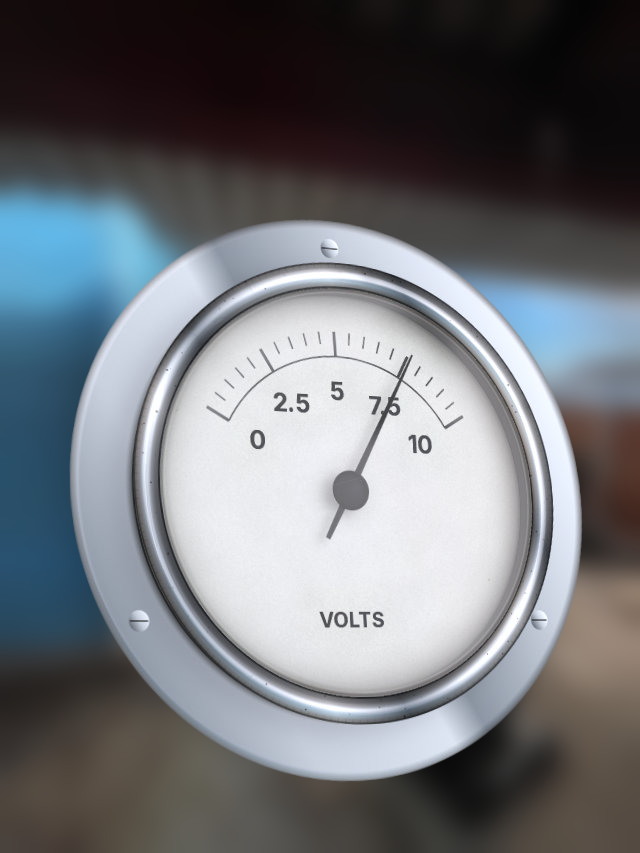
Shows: 7.5 V
